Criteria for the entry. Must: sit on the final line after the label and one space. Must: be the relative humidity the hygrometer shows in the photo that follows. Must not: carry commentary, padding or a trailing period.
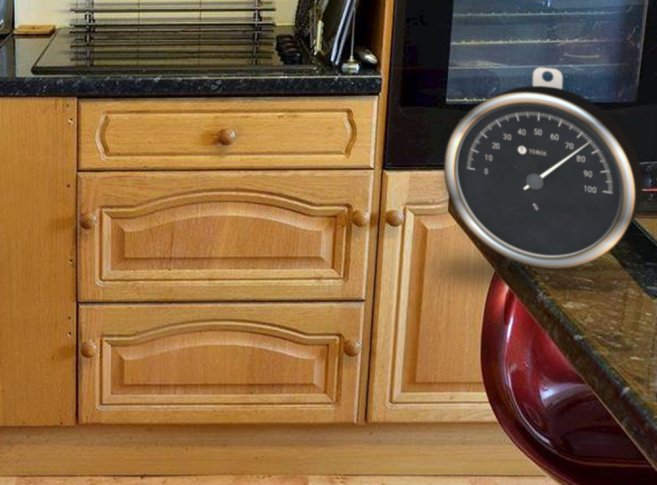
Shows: 75 %
